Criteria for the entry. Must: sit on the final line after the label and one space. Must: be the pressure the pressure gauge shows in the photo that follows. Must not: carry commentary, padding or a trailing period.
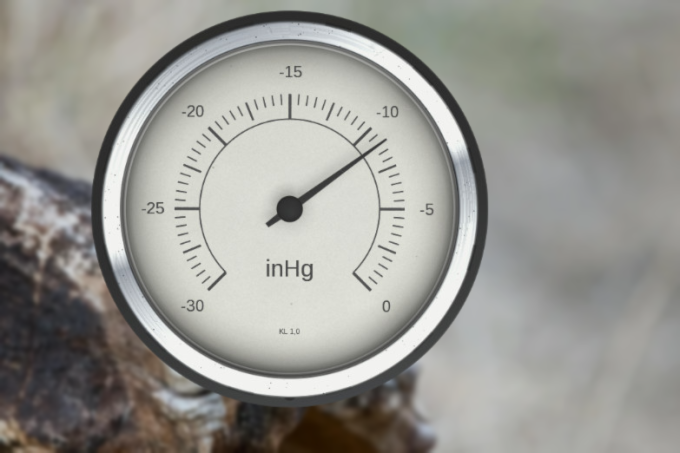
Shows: -9 inHg
